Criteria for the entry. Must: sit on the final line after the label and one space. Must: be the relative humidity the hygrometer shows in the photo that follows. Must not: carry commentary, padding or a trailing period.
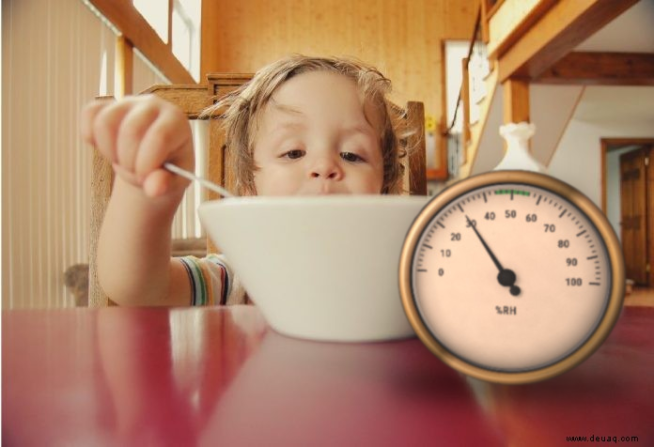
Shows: 30 %
